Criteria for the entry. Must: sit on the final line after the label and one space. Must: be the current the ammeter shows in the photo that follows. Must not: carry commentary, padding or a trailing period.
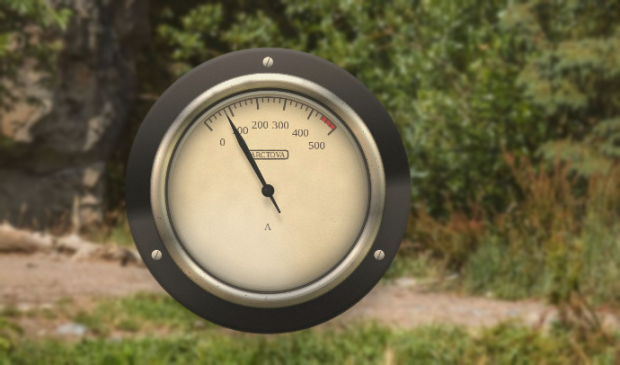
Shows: 80 A
